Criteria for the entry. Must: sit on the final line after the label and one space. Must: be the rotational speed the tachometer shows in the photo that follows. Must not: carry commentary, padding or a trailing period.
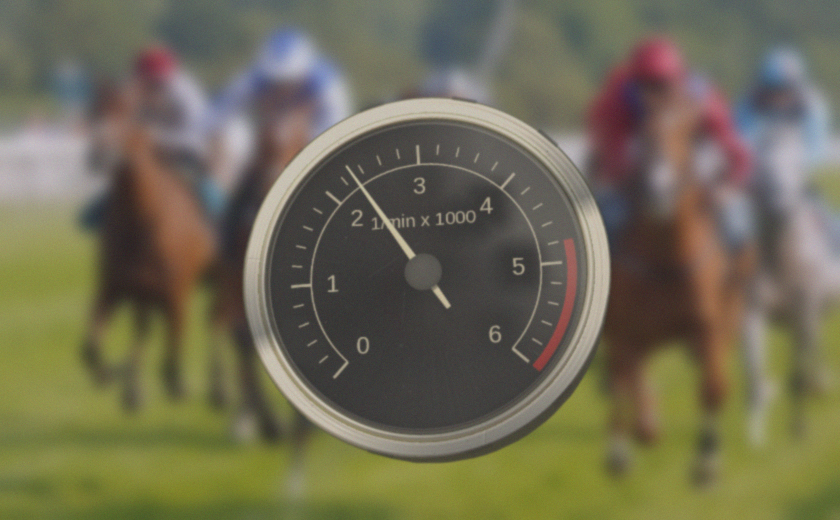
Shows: 2300 rpm
